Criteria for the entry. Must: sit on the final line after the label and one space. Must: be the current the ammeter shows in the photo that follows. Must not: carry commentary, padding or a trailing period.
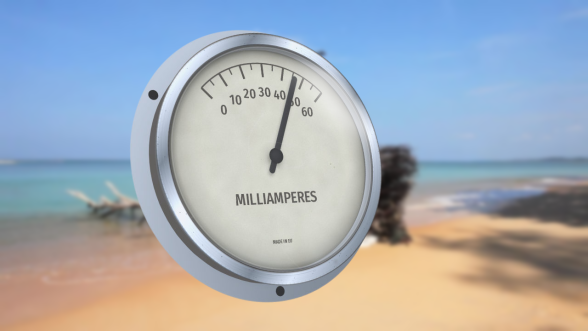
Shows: 45 mA
